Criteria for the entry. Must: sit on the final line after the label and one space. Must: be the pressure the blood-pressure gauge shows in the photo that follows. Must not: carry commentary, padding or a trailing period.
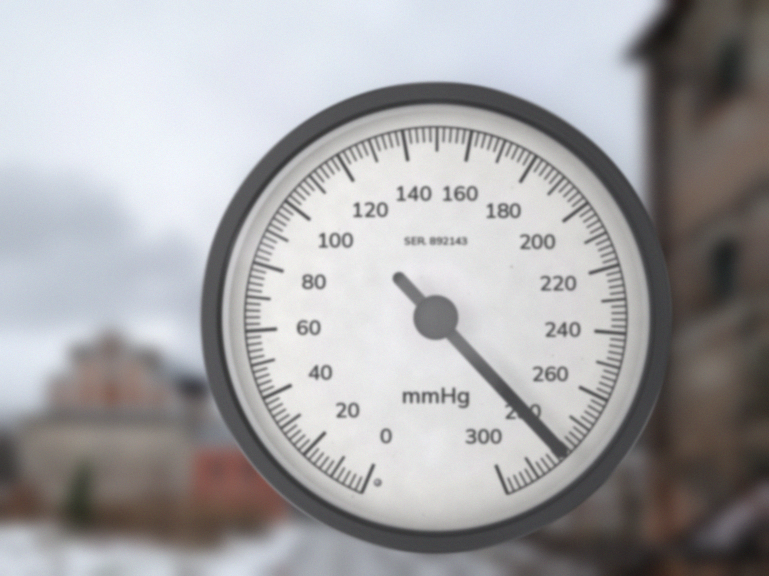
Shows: 280 mmHg
